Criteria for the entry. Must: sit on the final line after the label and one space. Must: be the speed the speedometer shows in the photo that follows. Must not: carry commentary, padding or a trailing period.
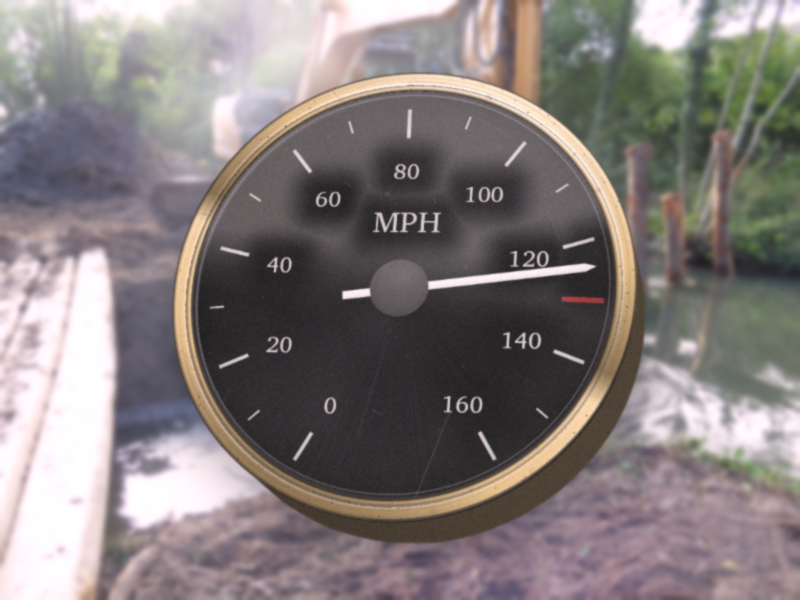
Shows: 125 mph
